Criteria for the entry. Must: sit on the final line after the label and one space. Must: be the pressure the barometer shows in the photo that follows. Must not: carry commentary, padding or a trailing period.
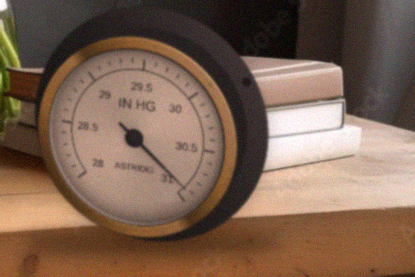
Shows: 30.9 inHg
